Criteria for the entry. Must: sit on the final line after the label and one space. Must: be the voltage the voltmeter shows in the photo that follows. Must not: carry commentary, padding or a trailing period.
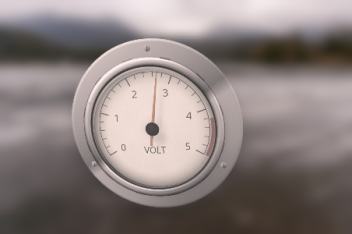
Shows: 2.7 V
